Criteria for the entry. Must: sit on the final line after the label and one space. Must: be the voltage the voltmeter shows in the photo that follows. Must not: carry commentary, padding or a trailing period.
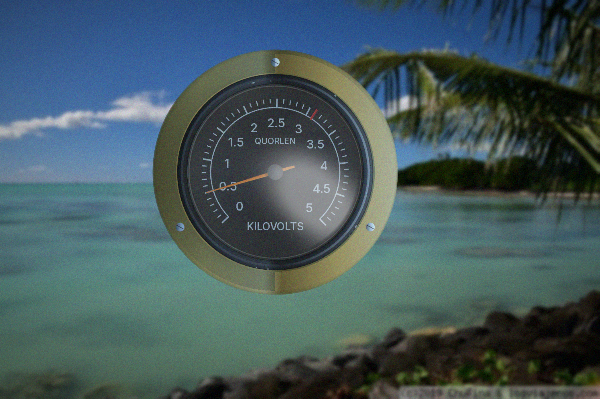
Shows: 0.5 kV
